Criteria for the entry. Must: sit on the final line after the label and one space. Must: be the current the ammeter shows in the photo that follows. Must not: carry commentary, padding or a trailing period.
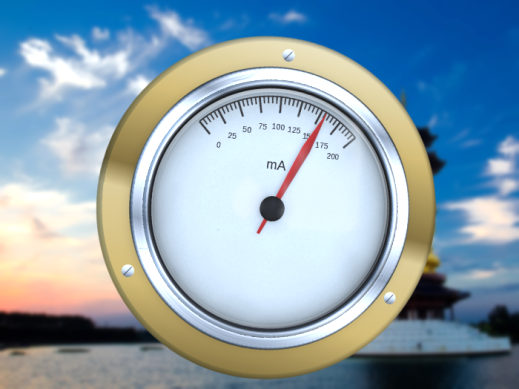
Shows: 155 mA
